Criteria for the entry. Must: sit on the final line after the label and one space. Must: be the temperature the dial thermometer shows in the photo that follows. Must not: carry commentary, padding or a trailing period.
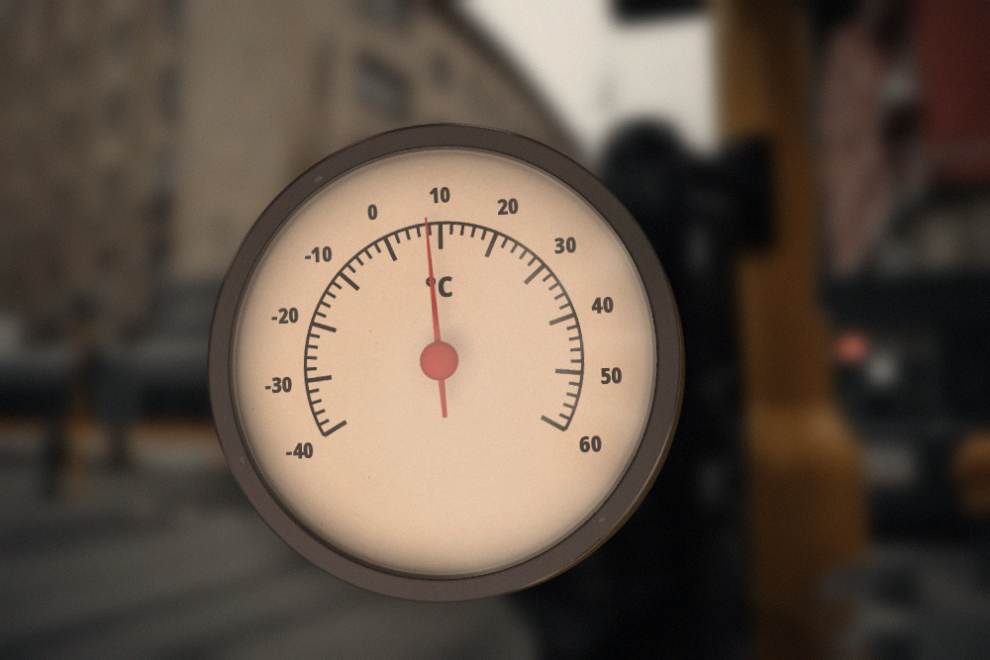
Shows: 8 °C
